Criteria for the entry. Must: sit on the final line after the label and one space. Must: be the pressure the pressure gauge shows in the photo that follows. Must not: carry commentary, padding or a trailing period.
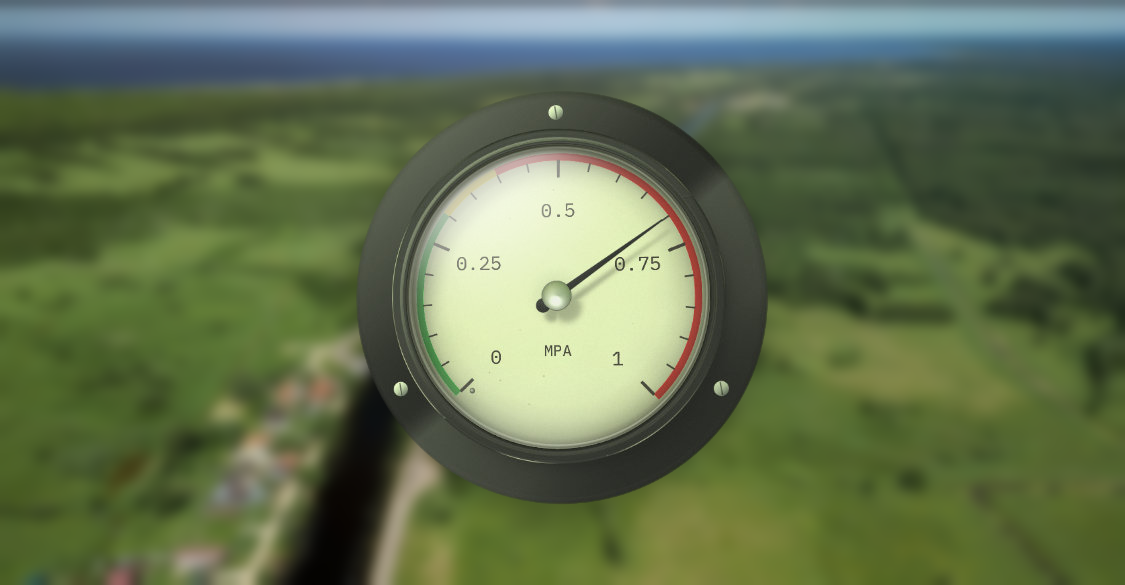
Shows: 0.7 MPa
